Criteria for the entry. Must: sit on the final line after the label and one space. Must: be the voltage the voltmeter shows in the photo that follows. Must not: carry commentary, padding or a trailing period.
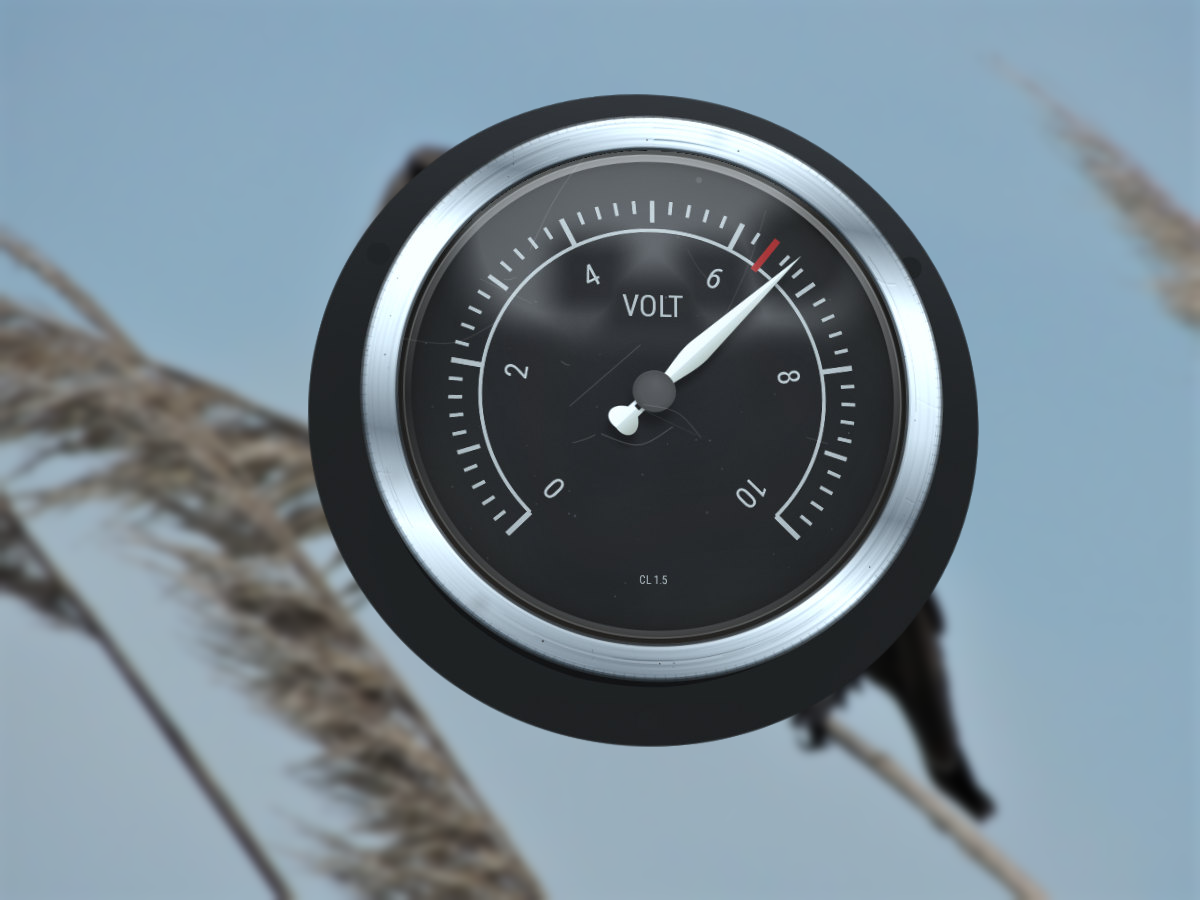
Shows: 6.7 V
